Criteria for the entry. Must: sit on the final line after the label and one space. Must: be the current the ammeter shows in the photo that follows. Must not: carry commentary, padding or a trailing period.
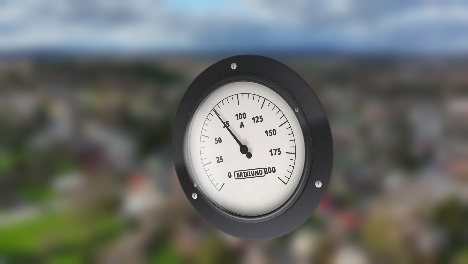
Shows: 75 A
